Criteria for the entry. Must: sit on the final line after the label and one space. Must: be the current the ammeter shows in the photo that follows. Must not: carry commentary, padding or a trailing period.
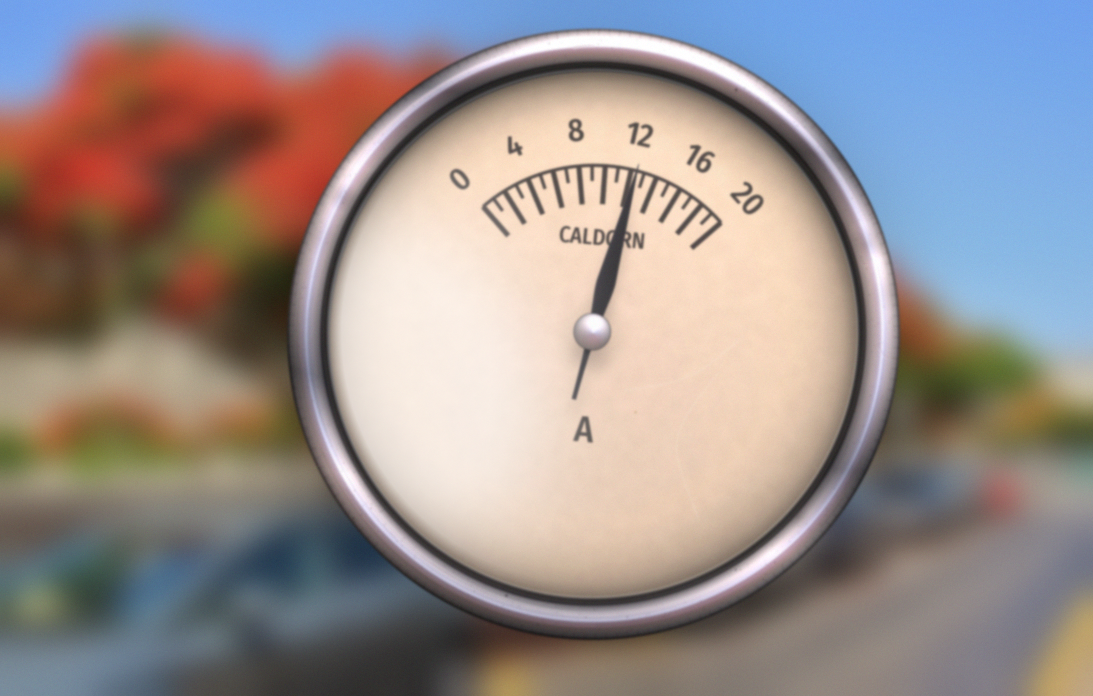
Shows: 12.5 A
